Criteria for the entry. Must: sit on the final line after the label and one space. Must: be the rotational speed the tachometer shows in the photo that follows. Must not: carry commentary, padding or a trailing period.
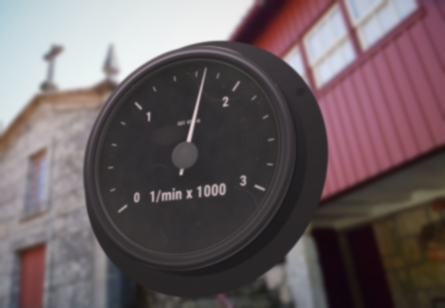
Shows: 1700 rpm
